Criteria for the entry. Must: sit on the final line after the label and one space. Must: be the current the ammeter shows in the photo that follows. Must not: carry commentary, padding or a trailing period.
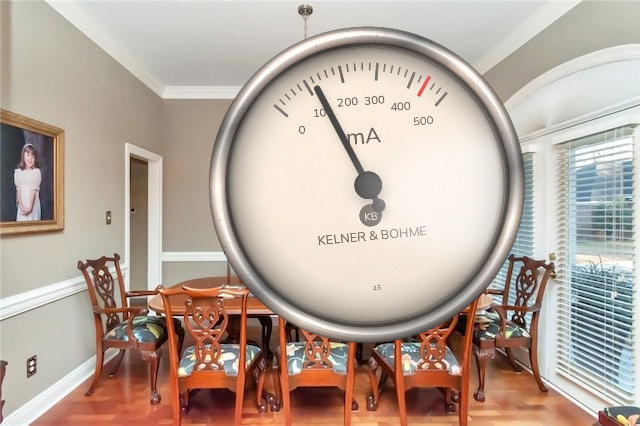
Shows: 120 mA
